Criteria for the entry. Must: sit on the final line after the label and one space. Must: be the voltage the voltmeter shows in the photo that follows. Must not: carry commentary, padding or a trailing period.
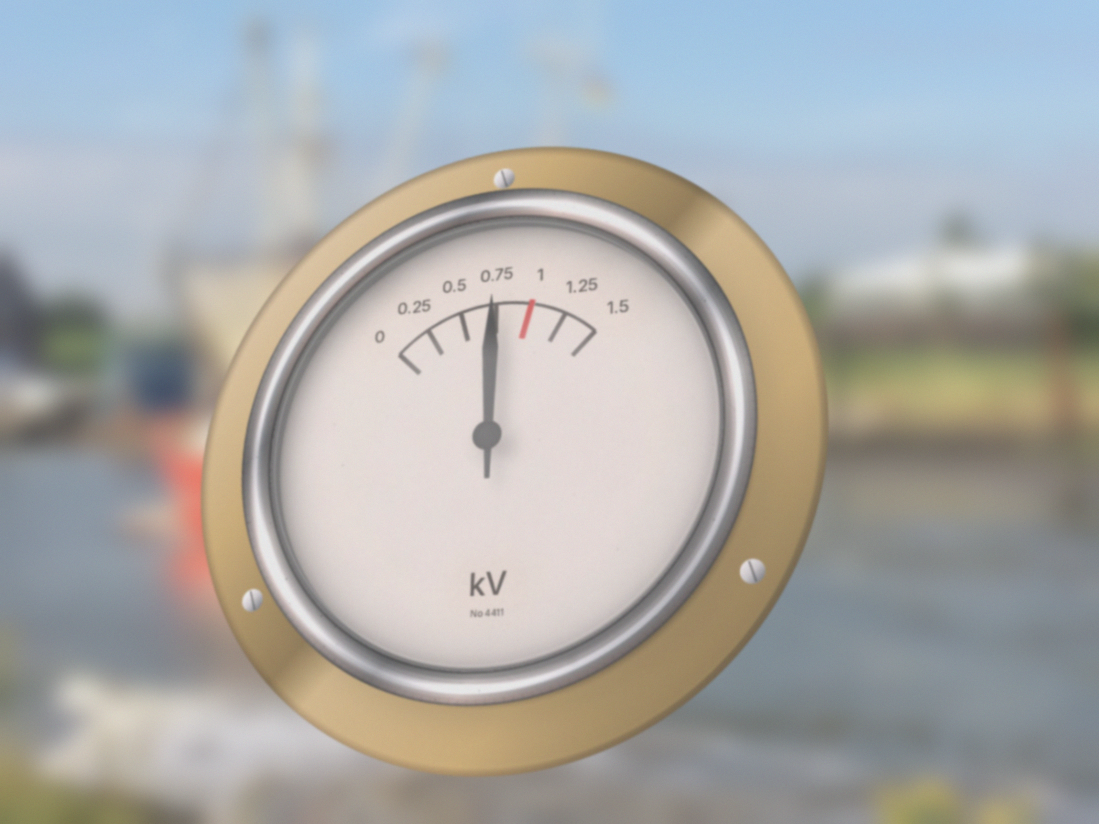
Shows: 0.75 kV
